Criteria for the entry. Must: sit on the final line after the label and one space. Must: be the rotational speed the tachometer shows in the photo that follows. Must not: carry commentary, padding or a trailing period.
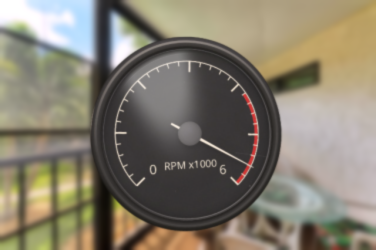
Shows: 5600 rpm
